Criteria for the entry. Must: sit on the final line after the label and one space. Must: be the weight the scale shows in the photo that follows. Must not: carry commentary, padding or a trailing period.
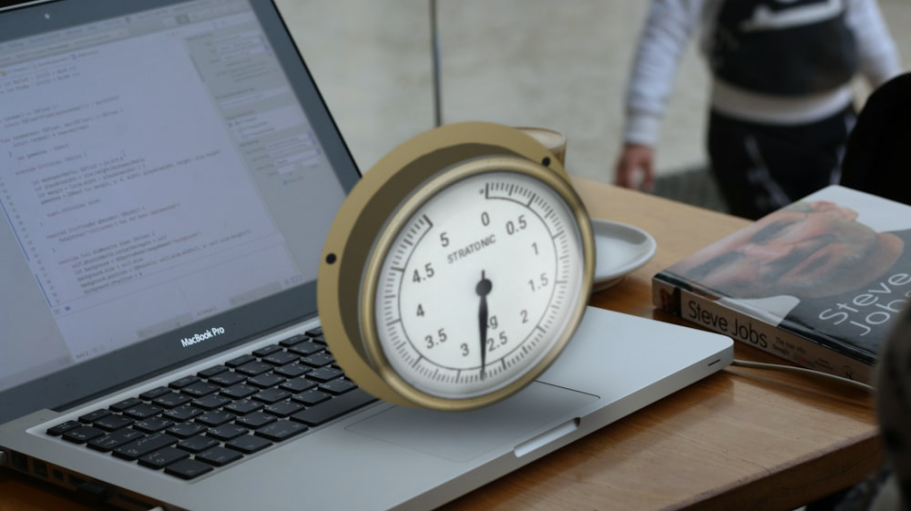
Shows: 2.75 kg
